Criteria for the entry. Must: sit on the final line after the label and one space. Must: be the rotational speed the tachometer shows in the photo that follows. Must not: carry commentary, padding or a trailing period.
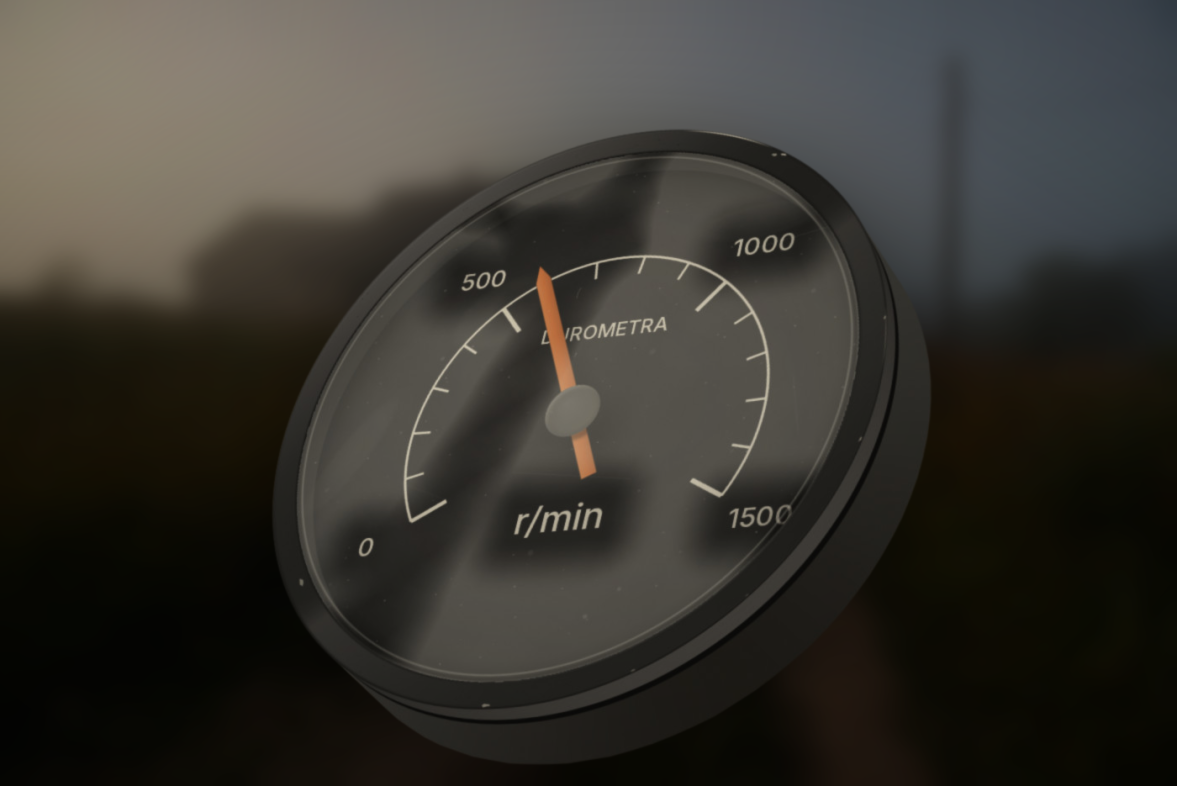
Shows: 600 rpm
